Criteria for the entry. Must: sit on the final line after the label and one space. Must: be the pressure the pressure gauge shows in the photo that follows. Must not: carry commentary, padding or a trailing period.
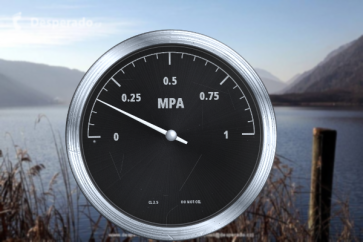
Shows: 0.15 MPa
